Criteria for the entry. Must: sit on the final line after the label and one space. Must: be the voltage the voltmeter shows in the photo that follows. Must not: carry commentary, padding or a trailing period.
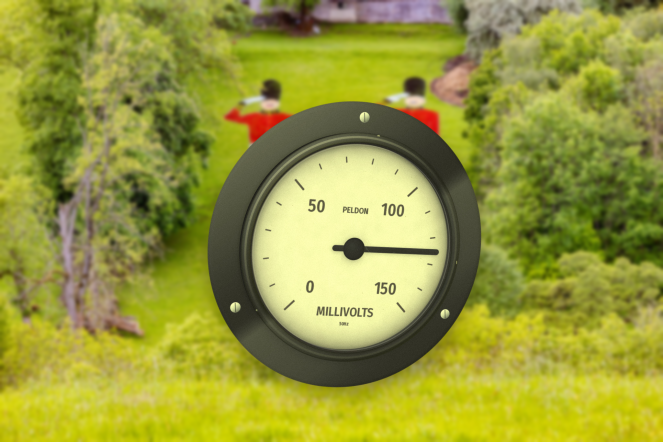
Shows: 125 mV
